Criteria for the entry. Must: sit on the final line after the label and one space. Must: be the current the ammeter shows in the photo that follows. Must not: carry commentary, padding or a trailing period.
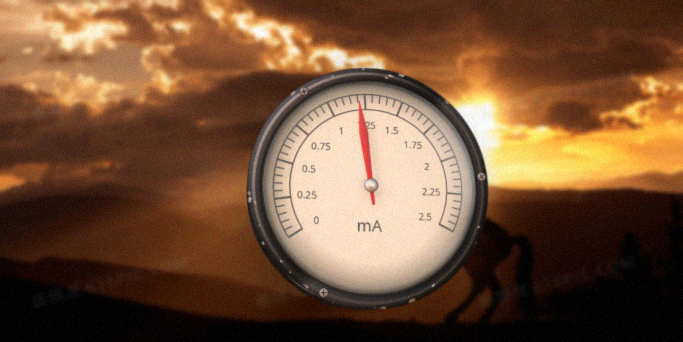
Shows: 1.2 mA
